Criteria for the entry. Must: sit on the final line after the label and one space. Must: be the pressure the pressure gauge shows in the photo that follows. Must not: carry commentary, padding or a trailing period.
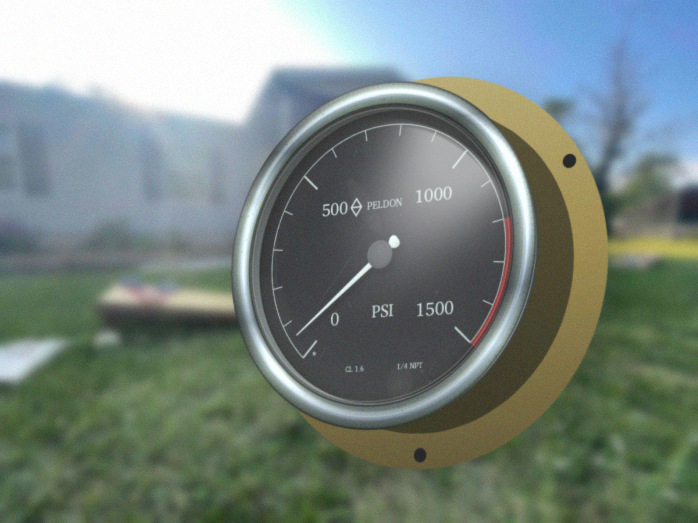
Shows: 50 psi
